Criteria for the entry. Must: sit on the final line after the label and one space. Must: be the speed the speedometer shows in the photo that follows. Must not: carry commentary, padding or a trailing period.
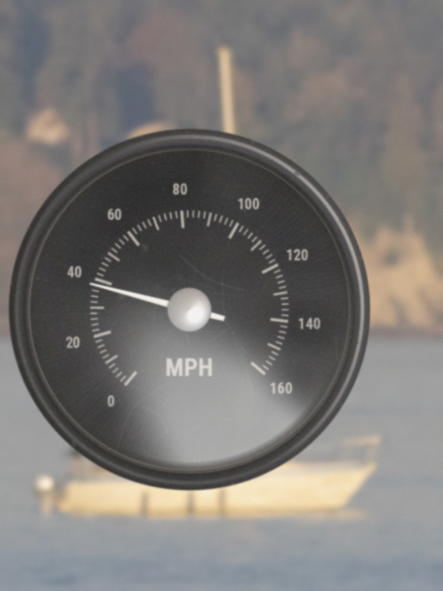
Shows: 38 mph
